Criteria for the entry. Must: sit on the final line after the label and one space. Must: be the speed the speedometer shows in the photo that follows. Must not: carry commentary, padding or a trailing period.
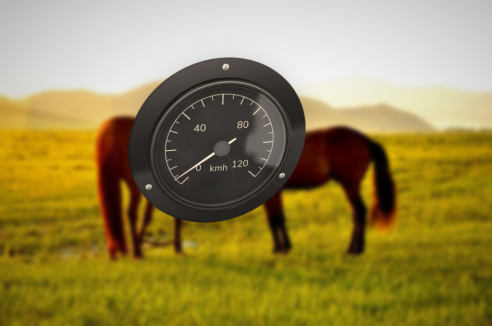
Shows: 5 km/h
